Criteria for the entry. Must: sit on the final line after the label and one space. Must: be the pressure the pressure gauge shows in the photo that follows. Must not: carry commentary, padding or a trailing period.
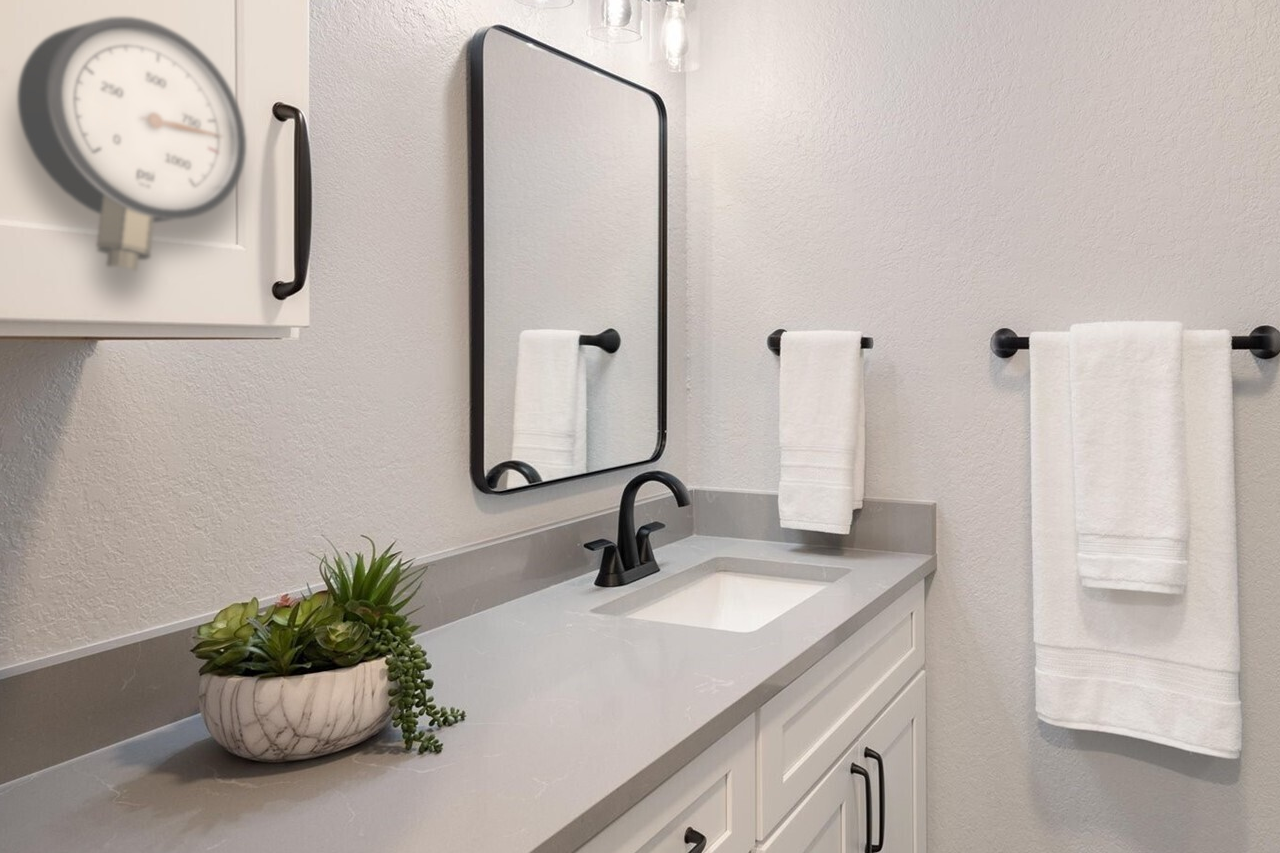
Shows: 800 psi
